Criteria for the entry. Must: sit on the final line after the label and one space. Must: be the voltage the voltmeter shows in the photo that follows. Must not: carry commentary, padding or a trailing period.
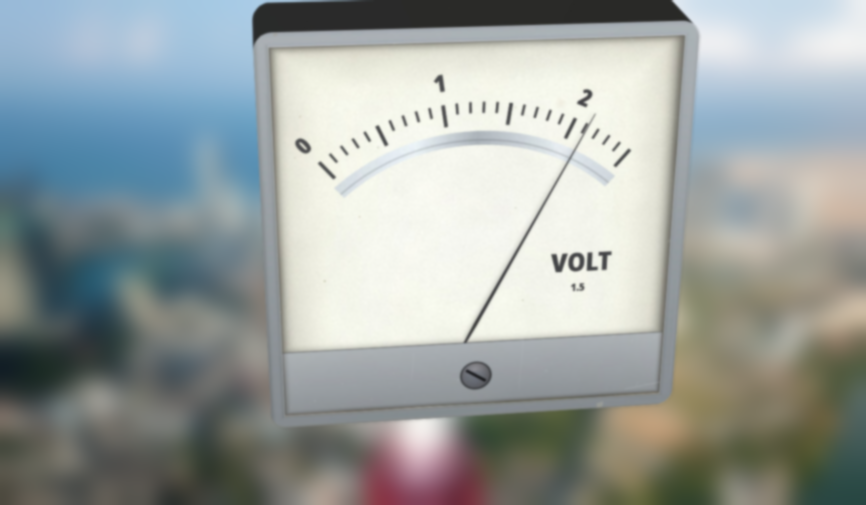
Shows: 2.1 V
